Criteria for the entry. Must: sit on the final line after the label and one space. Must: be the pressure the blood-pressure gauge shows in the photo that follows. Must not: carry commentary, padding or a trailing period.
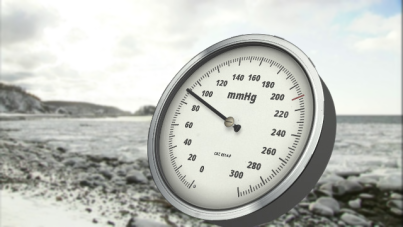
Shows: 90 mmHg
